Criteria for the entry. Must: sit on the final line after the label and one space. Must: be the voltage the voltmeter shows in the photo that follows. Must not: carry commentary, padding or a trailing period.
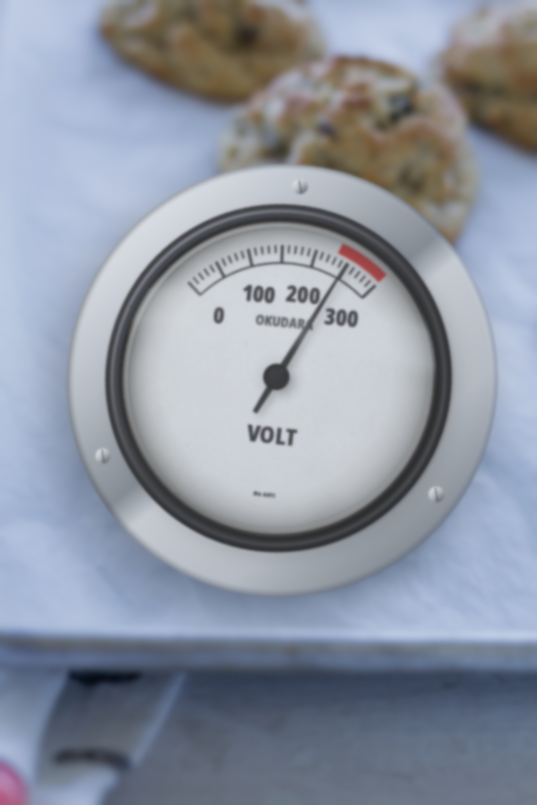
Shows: 250 V
